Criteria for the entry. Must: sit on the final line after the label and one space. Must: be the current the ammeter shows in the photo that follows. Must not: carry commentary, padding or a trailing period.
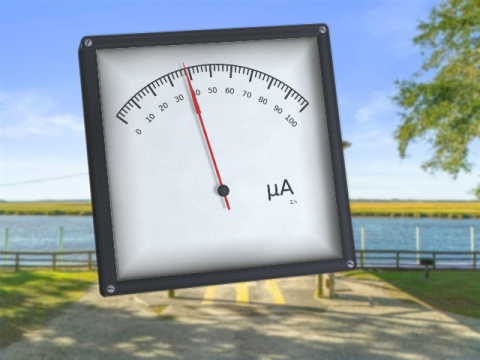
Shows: 38 µA
